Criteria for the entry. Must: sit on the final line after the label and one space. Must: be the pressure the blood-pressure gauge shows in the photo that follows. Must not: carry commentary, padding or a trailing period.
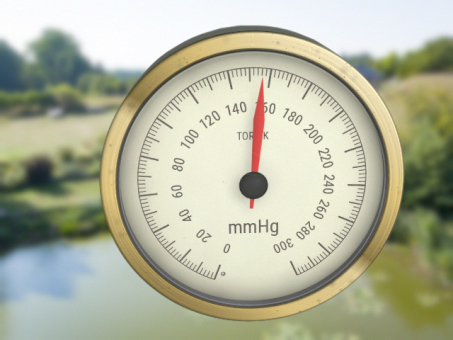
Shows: 156 mmHg
